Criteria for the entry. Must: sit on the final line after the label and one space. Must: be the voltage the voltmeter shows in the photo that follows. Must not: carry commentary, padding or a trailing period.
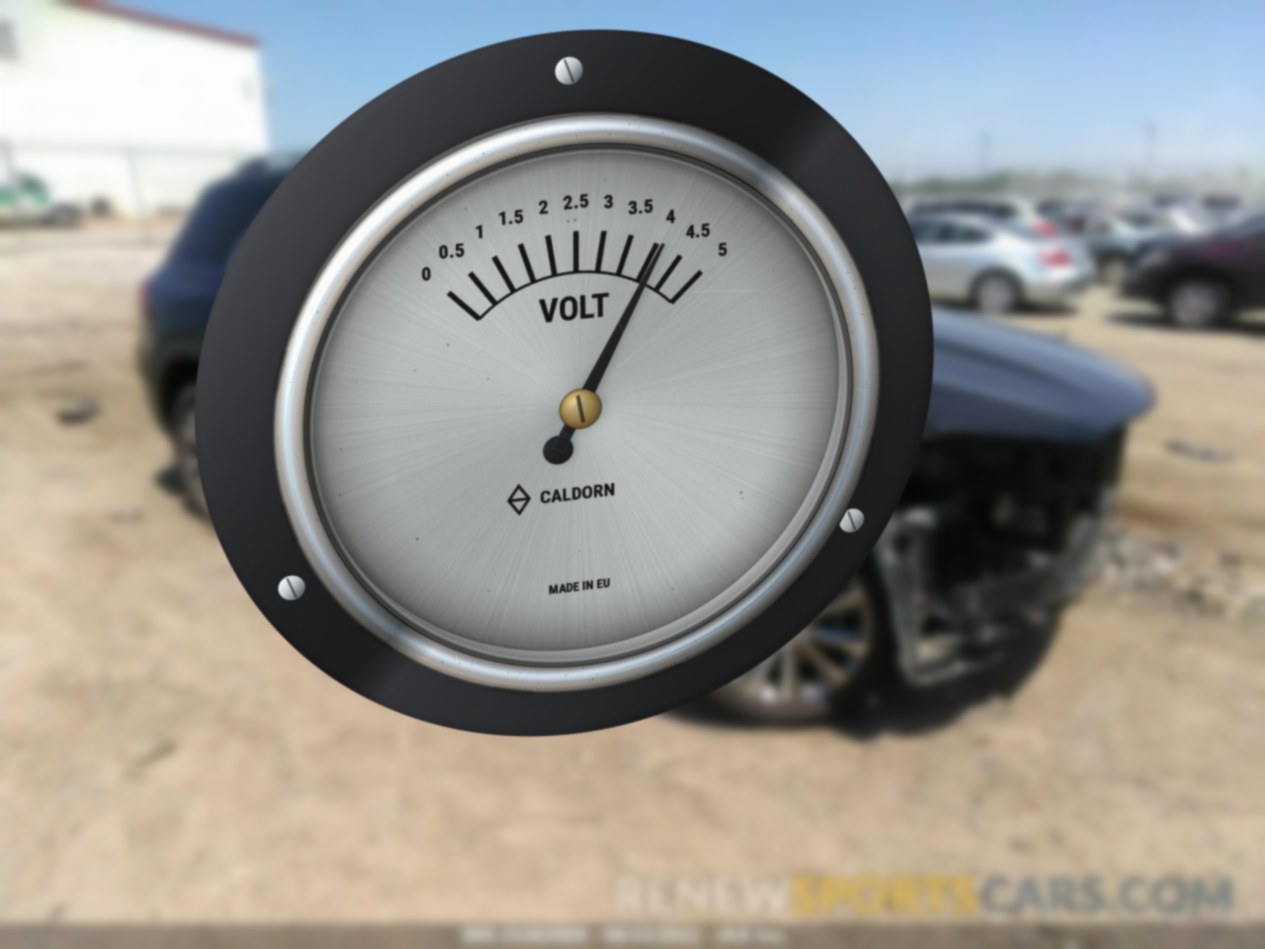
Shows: 4 V
